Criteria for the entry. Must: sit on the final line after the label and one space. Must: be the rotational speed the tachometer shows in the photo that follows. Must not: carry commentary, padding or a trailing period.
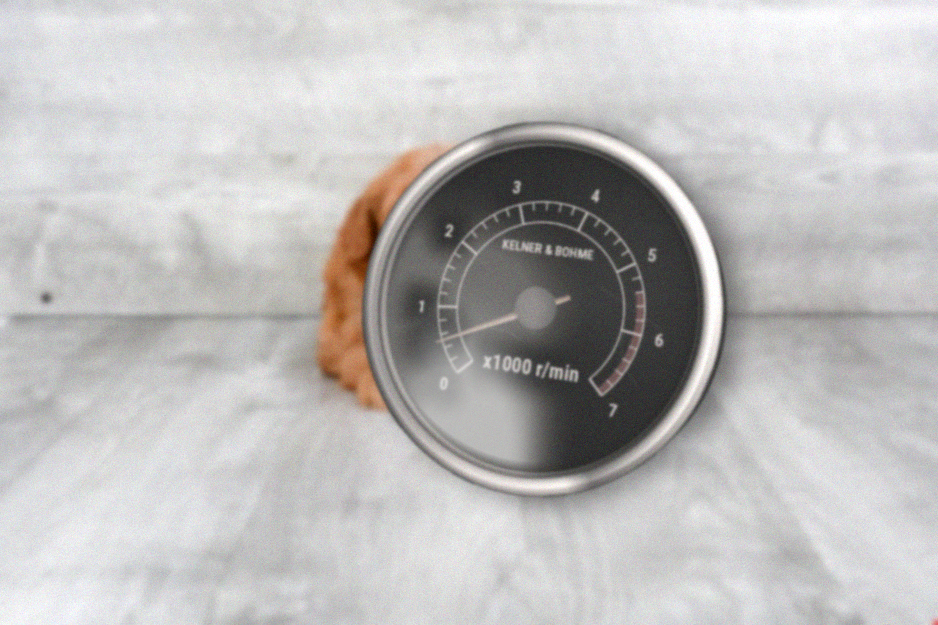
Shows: 500 rpm
